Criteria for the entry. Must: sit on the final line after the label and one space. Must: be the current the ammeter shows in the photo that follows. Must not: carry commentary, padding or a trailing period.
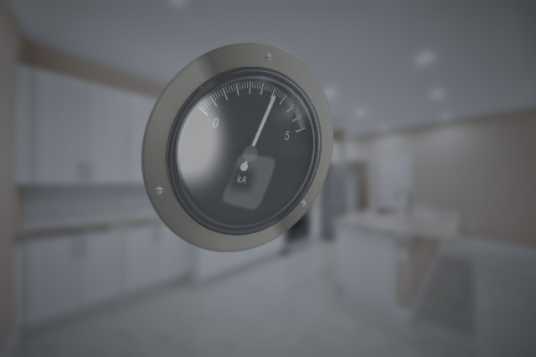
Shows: 3 kA
